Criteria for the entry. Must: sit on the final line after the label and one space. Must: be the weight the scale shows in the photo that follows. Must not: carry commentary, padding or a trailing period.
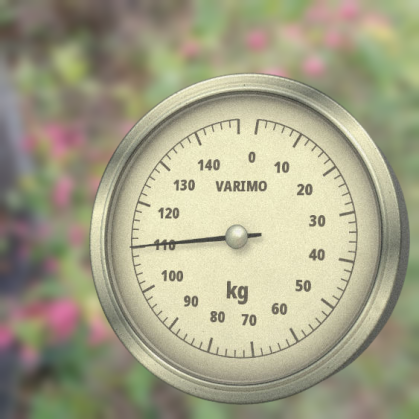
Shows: 110 kg
